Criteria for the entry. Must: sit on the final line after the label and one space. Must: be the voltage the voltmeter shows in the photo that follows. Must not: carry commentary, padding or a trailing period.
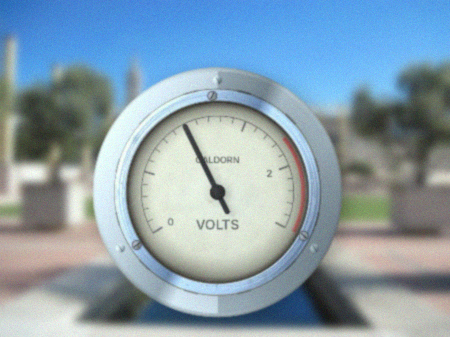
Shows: 1 V
